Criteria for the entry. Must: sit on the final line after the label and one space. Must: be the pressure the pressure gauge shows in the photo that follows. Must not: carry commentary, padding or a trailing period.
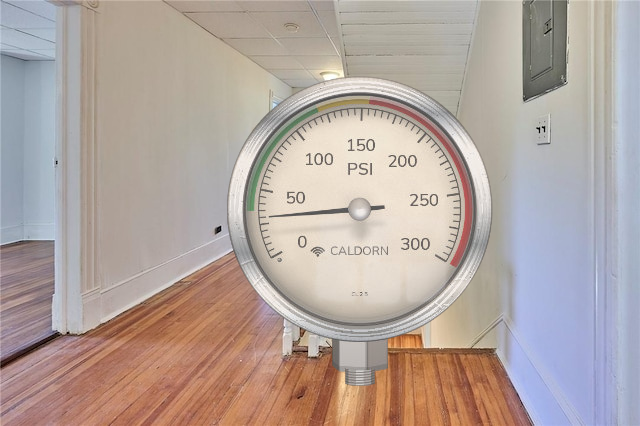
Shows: 30 psi
